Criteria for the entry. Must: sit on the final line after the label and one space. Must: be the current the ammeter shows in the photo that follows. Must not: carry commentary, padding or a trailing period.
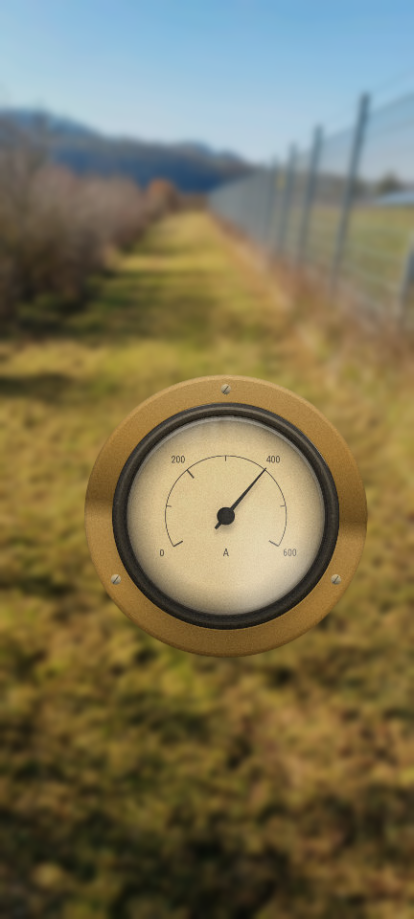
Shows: 400 A
